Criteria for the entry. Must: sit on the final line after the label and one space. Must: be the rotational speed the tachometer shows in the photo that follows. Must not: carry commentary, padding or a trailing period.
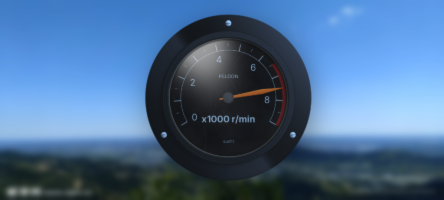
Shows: 7500 rpm
